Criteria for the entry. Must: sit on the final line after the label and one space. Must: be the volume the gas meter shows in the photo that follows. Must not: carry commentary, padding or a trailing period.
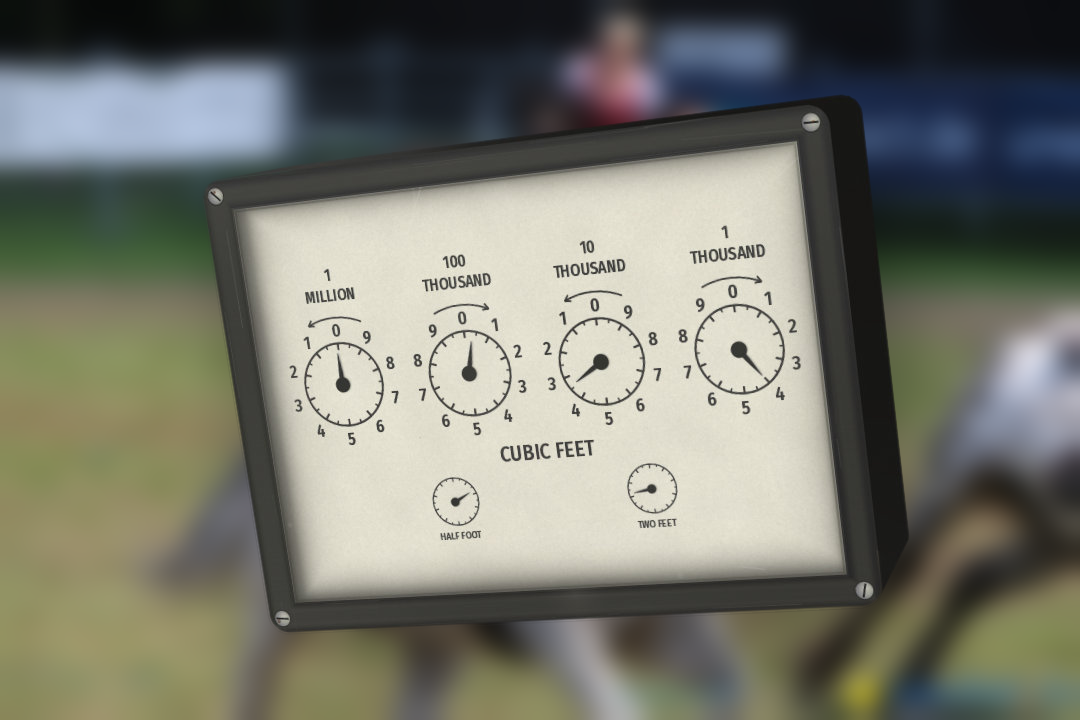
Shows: 3400 ft³
